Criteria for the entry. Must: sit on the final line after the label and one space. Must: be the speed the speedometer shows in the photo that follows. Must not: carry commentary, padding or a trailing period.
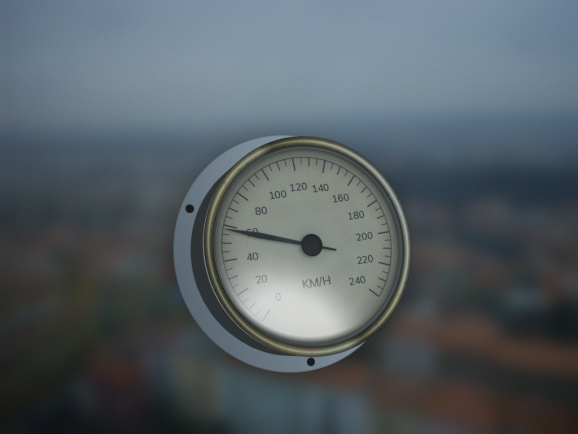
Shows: 57.5 km/h
